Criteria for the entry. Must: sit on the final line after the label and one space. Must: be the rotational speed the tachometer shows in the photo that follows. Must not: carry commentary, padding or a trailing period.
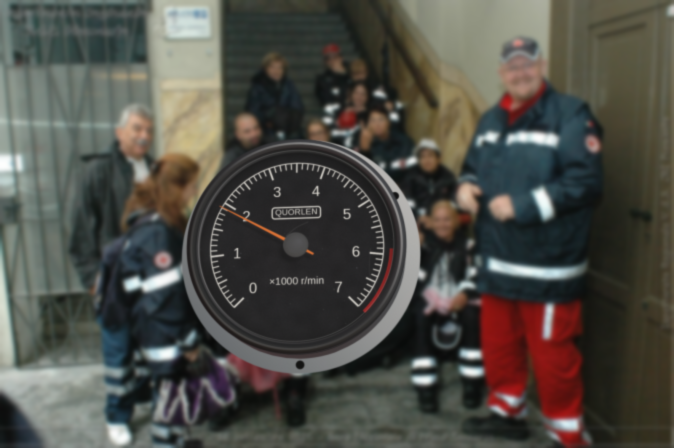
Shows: 1900 rpm
